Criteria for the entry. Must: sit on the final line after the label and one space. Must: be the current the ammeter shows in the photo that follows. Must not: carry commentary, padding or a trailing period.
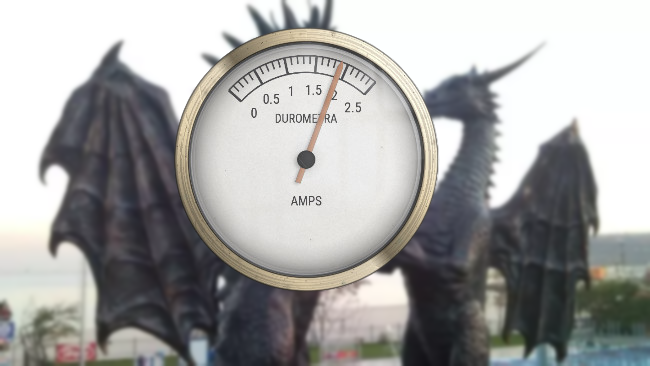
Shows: 1.9 A
